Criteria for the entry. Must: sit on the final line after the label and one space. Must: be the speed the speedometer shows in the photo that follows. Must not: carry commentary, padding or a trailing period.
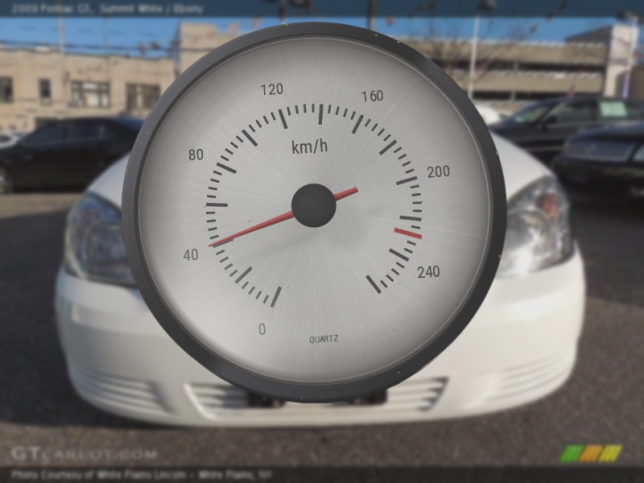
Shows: 40 km/h
